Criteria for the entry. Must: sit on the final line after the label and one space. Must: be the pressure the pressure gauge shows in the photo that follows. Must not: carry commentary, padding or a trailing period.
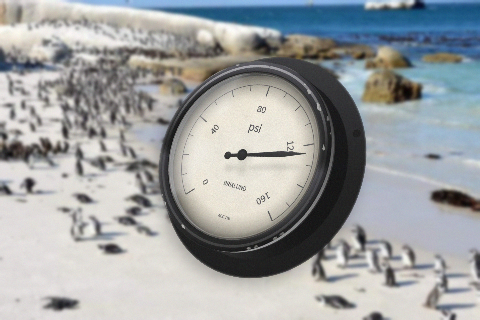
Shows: 125 psi
